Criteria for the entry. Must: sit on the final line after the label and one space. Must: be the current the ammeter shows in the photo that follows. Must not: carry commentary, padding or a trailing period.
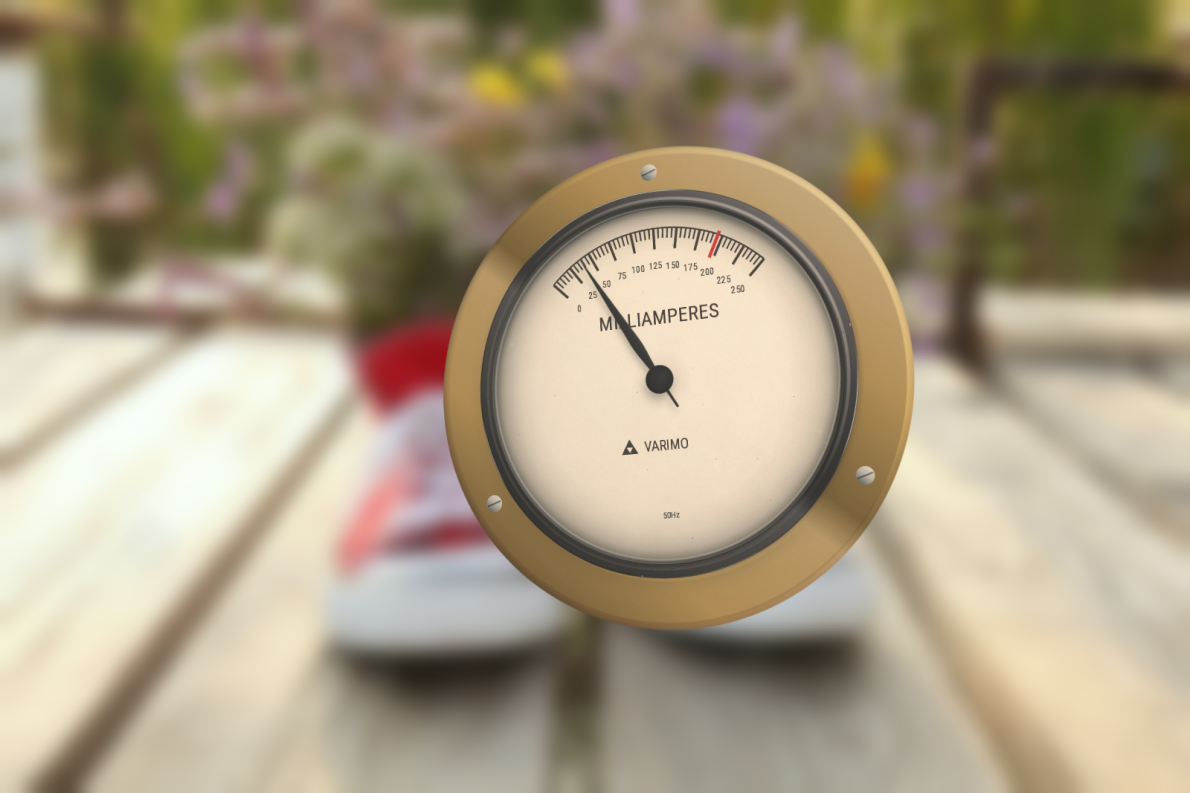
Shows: 40 mA
